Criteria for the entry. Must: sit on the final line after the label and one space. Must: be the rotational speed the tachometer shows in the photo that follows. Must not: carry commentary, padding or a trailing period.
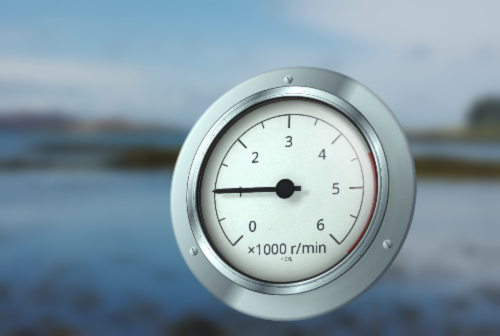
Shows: 1000 rpm
